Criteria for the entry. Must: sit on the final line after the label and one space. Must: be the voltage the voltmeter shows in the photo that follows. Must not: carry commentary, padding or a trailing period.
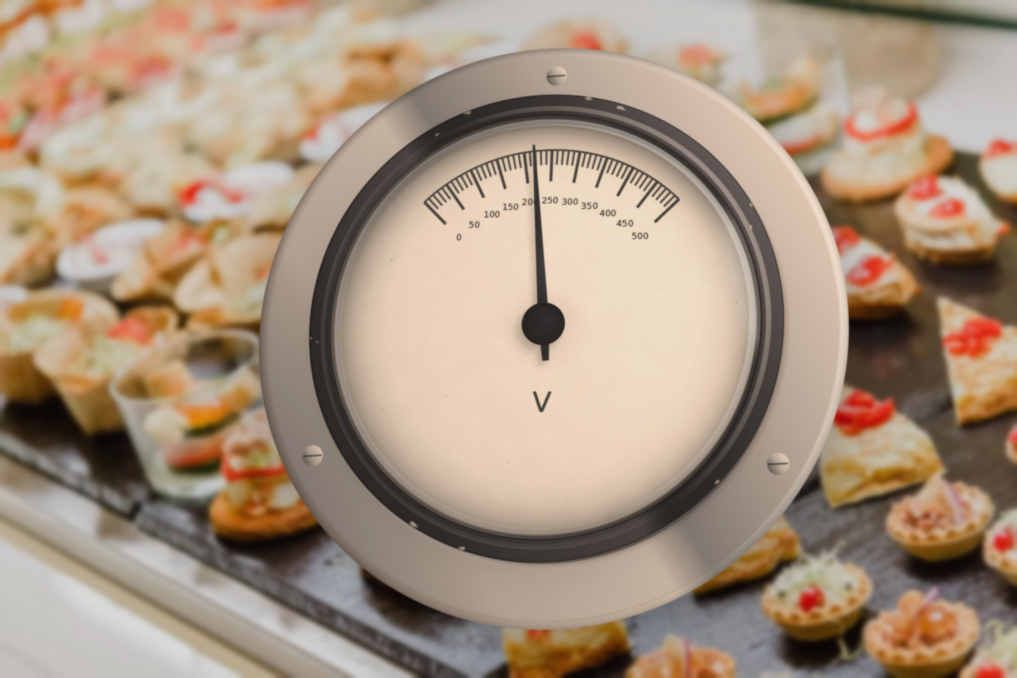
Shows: 220 V
